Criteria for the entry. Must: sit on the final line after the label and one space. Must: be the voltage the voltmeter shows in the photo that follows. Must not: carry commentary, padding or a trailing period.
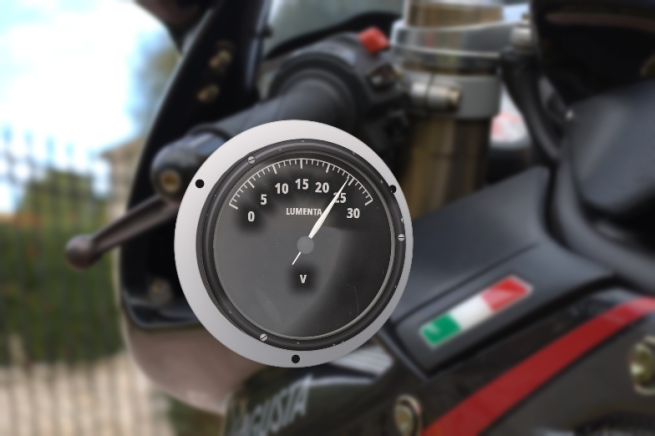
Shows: 24 V
